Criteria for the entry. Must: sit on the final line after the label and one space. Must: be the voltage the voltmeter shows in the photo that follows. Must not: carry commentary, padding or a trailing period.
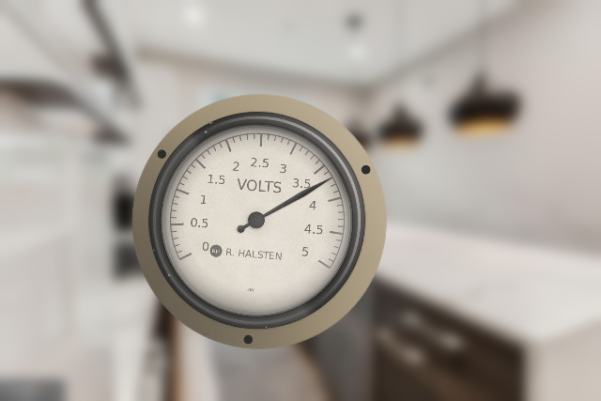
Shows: 3.7 V
